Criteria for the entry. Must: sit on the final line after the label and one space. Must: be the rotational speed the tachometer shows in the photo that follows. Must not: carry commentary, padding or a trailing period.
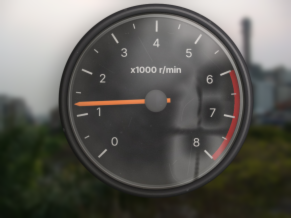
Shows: 1250 rpm
